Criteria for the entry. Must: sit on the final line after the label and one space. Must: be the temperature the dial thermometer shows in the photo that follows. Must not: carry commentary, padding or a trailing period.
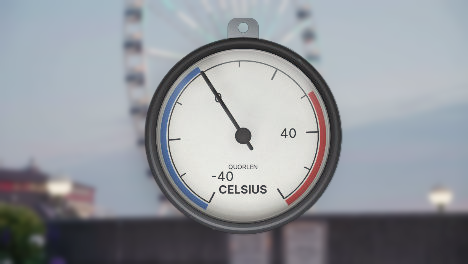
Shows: 0 °C
